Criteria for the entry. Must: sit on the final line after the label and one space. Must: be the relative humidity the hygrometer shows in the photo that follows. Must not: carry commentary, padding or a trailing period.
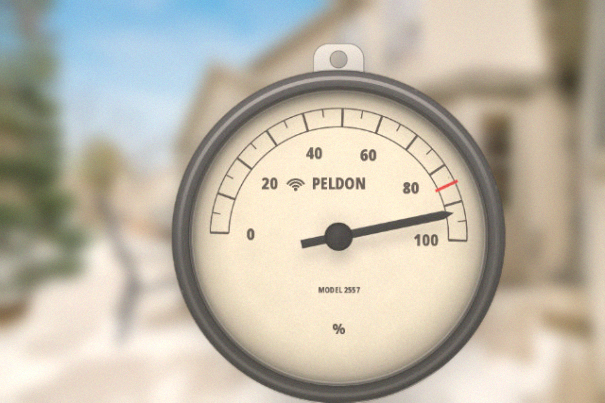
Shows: 92.5 %
